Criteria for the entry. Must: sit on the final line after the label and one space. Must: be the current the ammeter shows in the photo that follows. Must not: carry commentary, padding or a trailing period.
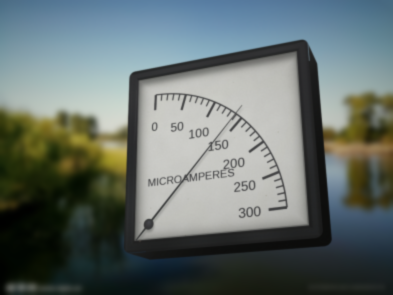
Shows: 140 µA
